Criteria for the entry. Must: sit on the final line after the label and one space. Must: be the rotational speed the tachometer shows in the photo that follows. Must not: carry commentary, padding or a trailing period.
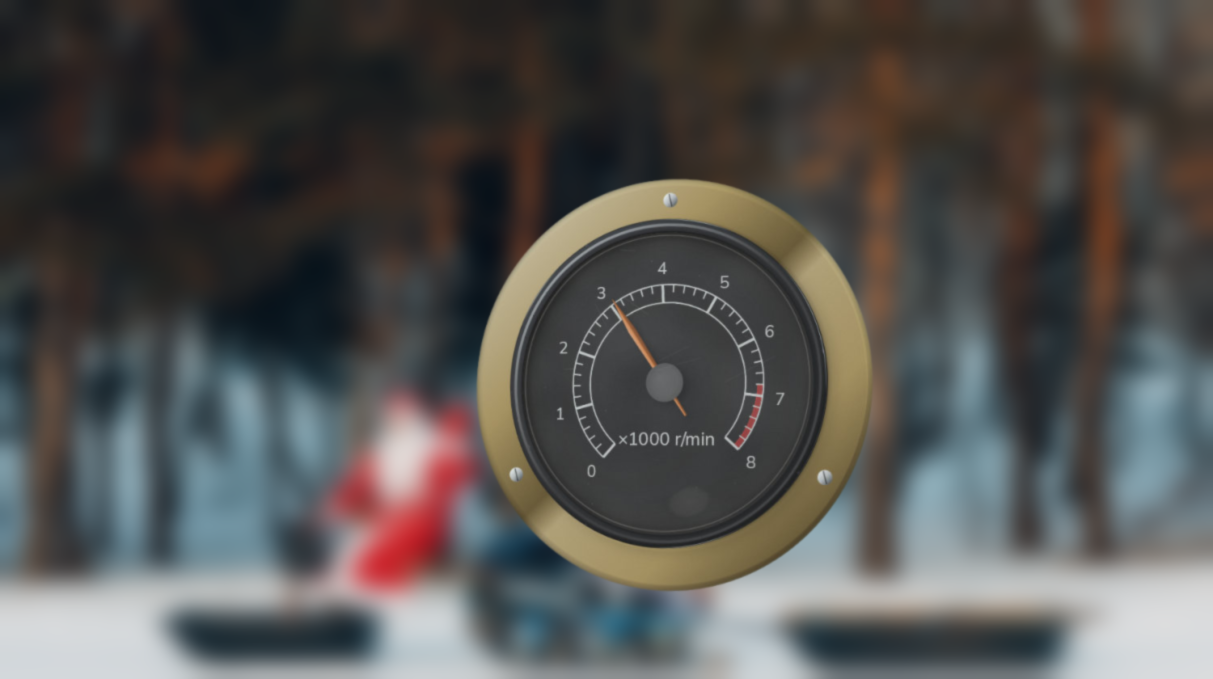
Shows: 3100 rpm
